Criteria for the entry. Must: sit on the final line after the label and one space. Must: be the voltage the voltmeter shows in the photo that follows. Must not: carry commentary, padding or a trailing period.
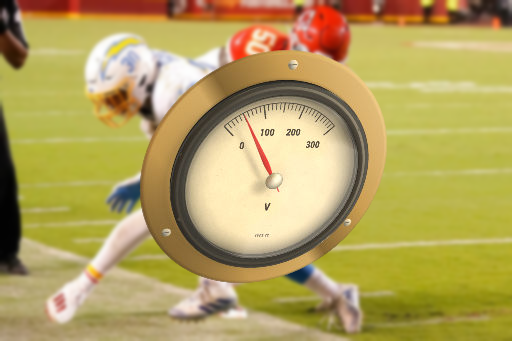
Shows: 50 V
